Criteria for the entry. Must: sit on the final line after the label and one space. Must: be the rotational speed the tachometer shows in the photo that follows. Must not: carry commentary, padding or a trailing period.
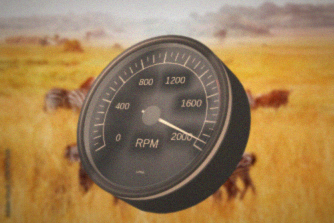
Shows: 1950 rpm
